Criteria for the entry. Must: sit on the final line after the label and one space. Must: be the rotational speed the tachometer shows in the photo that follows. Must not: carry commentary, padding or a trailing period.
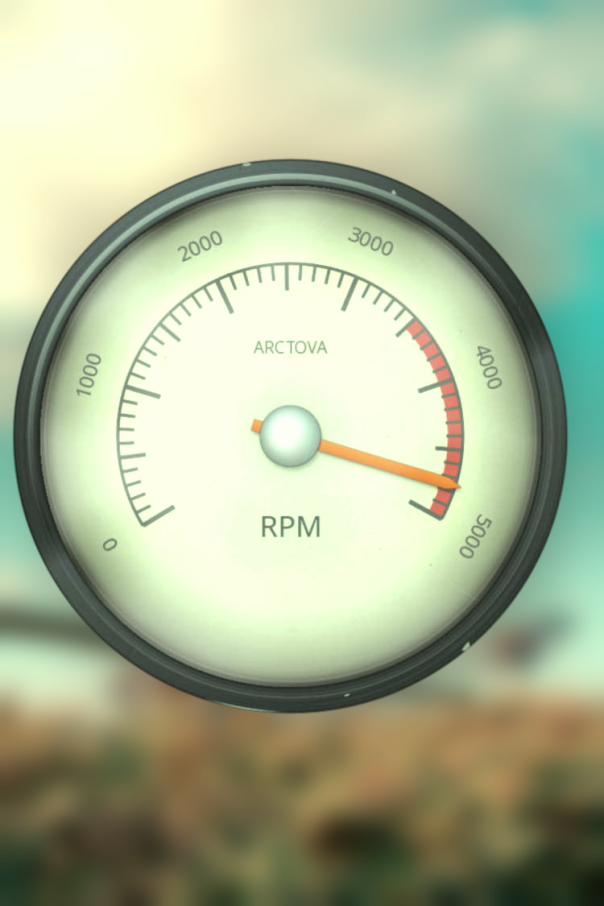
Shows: 4750 rpm
